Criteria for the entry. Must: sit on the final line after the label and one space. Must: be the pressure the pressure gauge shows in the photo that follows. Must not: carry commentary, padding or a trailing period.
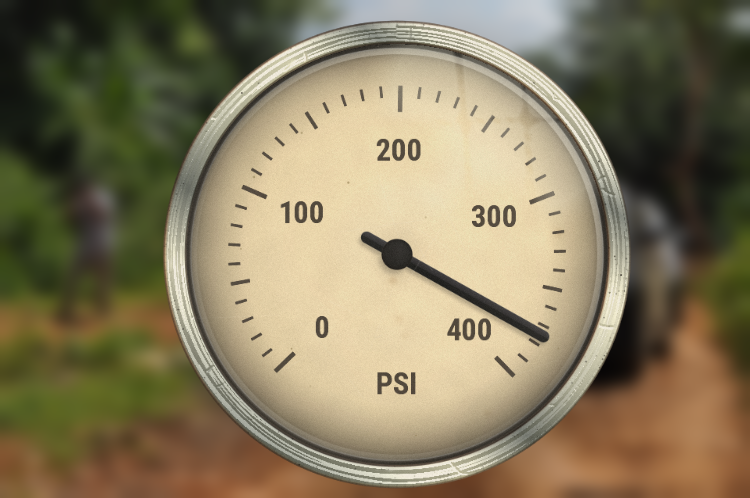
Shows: 375 psi
